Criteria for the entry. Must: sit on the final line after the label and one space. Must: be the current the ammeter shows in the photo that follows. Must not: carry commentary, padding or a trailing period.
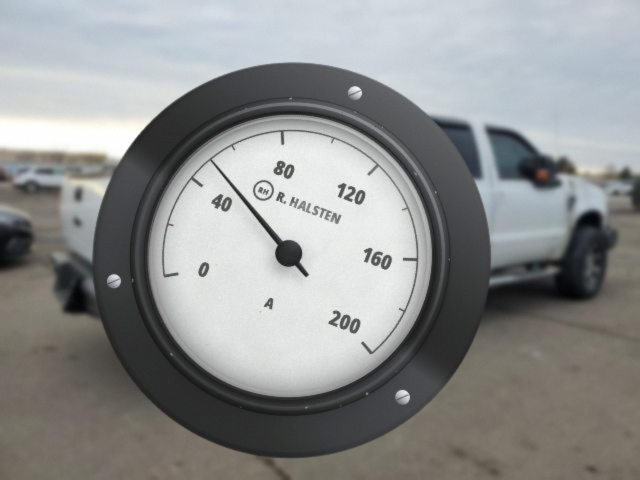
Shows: 50 A
